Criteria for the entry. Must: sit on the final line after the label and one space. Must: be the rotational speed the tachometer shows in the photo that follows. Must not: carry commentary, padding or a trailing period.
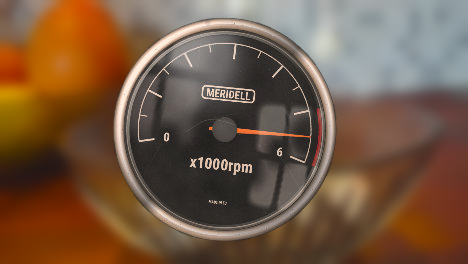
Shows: 5500 rpm
